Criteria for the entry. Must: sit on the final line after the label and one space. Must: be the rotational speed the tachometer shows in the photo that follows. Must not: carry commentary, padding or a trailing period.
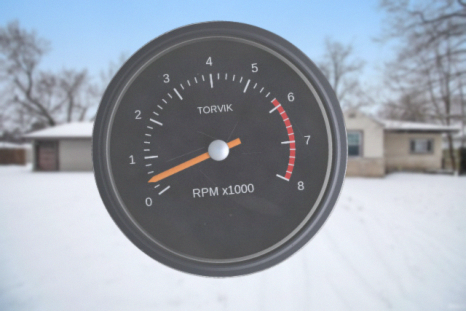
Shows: 400 rpm
